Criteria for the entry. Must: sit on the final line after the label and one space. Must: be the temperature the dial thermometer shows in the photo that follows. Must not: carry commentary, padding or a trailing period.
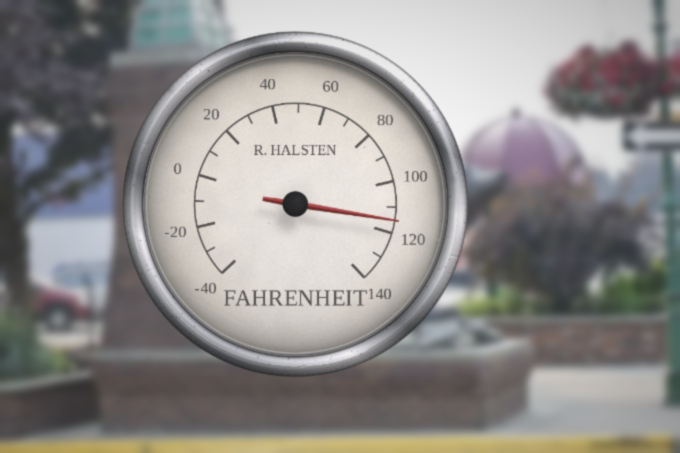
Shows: 115 °F
